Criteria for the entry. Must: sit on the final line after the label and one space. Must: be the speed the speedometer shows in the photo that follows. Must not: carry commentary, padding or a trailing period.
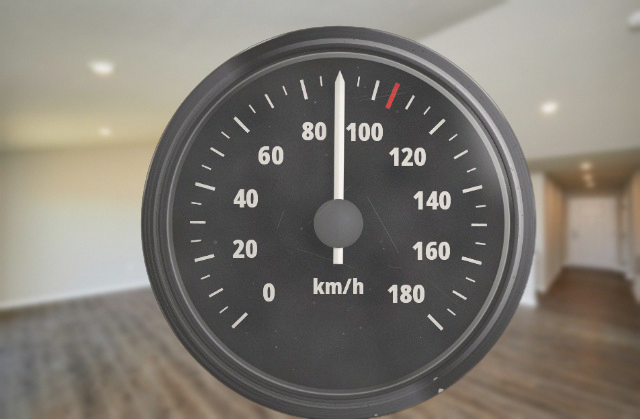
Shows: 90 km/h
